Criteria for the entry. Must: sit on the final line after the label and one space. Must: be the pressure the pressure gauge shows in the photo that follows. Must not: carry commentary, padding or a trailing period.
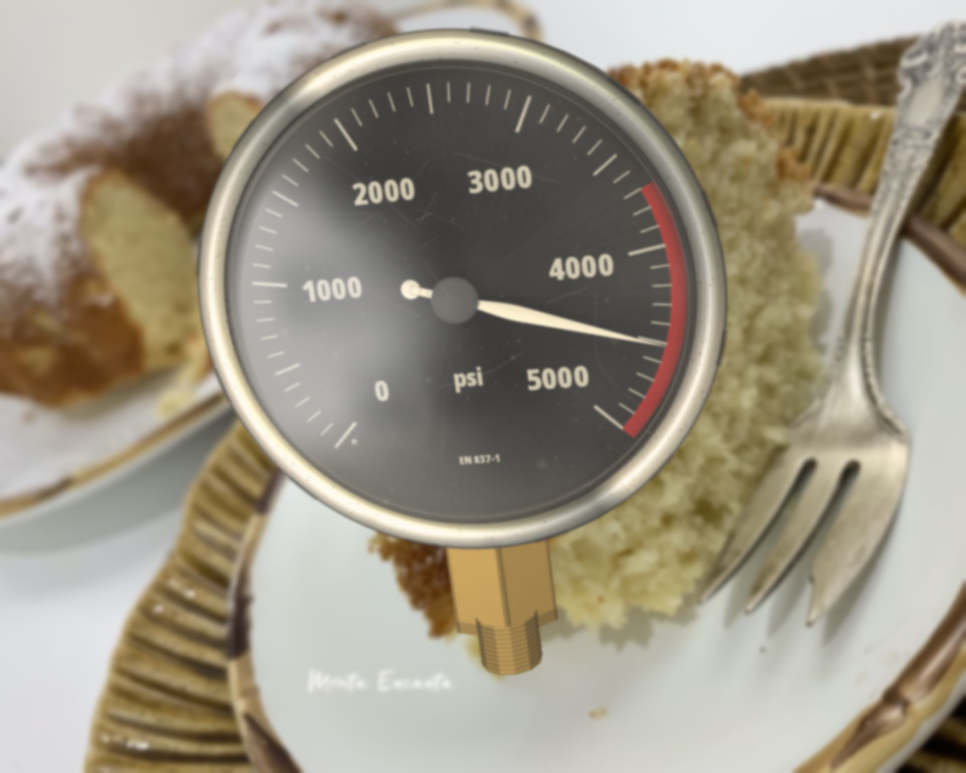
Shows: 4500 psi
